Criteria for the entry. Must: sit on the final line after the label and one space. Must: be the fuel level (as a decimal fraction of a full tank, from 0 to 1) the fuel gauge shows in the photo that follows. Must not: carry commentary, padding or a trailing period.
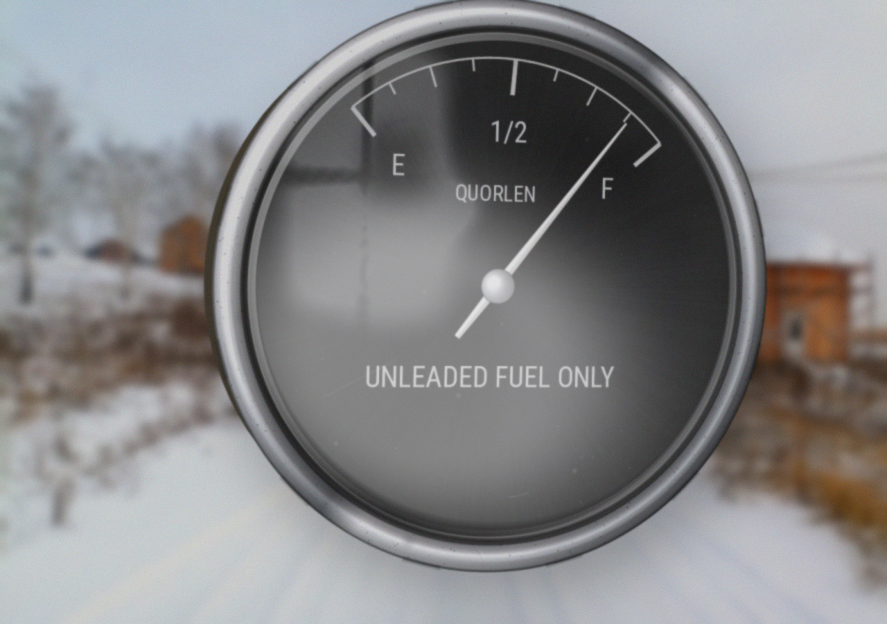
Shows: 0.875
